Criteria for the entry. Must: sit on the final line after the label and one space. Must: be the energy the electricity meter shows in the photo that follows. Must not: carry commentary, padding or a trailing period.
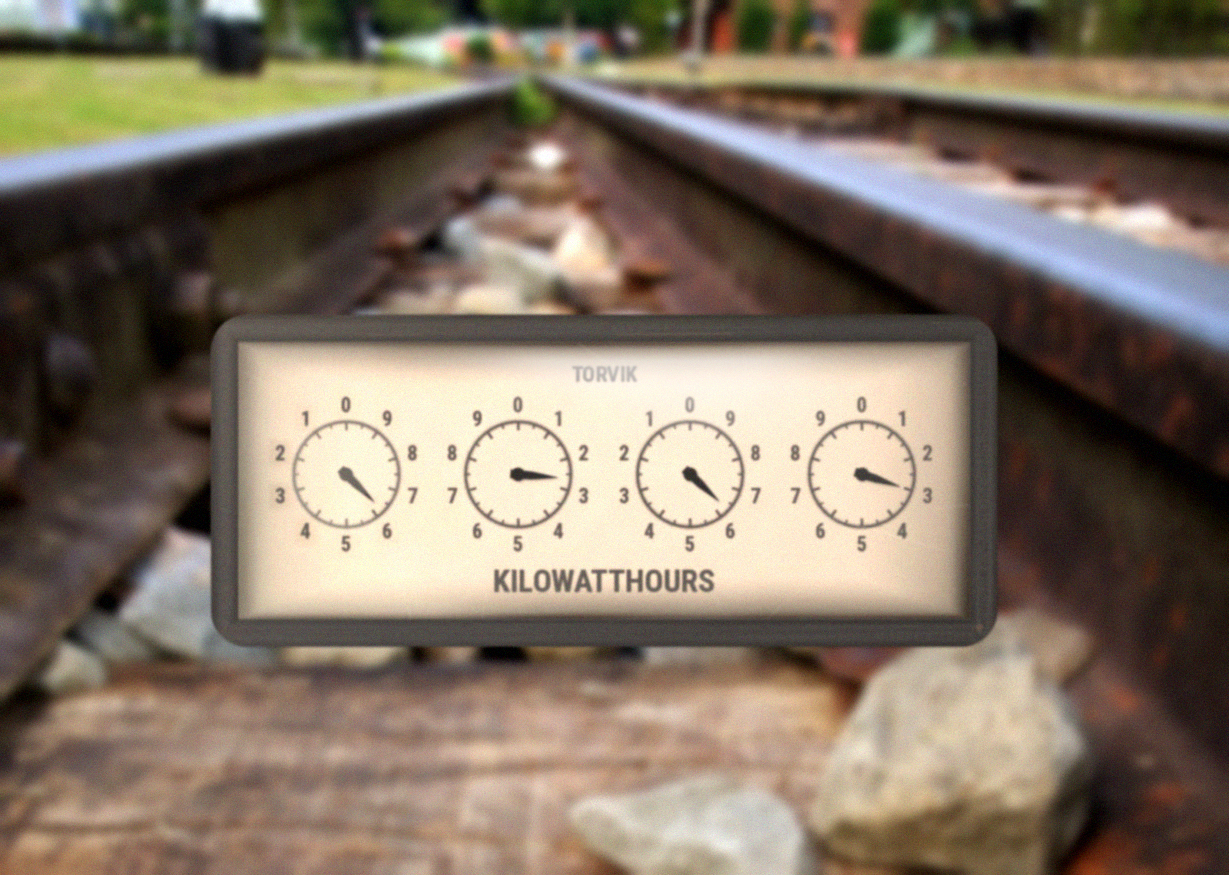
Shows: 6263 kWh
